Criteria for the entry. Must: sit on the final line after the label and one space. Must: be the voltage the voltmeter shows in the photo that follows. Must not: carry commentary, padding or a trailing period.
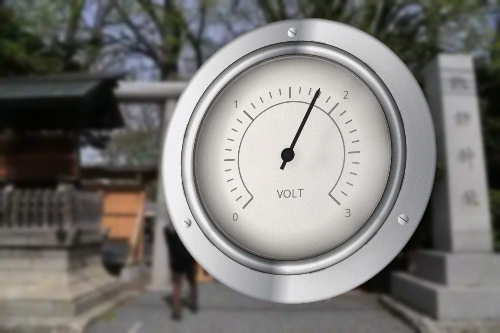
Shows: 1.8 V
